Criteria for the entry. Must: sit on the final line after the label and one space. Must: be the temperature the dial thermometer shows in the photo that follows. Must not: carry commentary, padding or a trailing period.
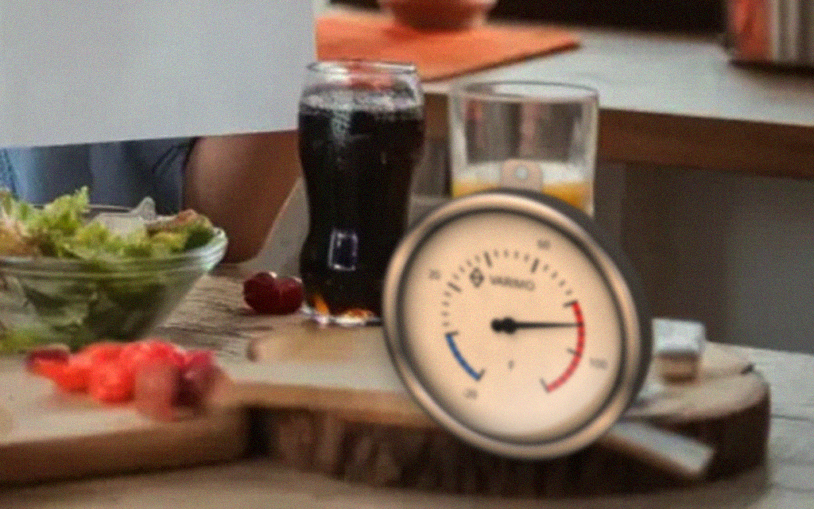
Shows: 88 °F
